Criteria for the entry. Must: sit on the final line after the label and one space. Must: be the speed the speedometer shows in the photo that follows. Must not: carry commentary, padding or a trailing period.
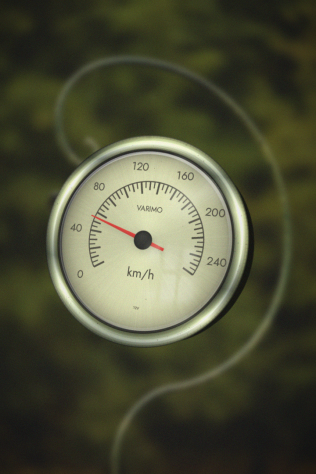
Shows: 55 km/h
